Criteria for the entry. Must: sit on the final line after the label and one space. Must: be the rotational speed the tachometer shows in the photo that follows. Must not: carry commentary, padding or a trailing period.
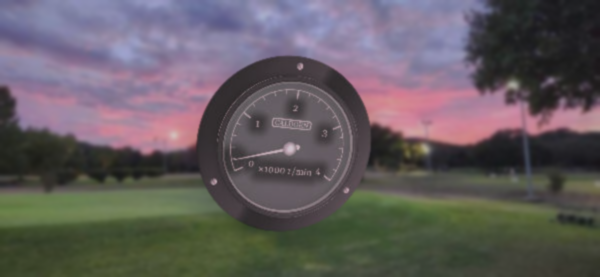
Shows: 200 rpm
